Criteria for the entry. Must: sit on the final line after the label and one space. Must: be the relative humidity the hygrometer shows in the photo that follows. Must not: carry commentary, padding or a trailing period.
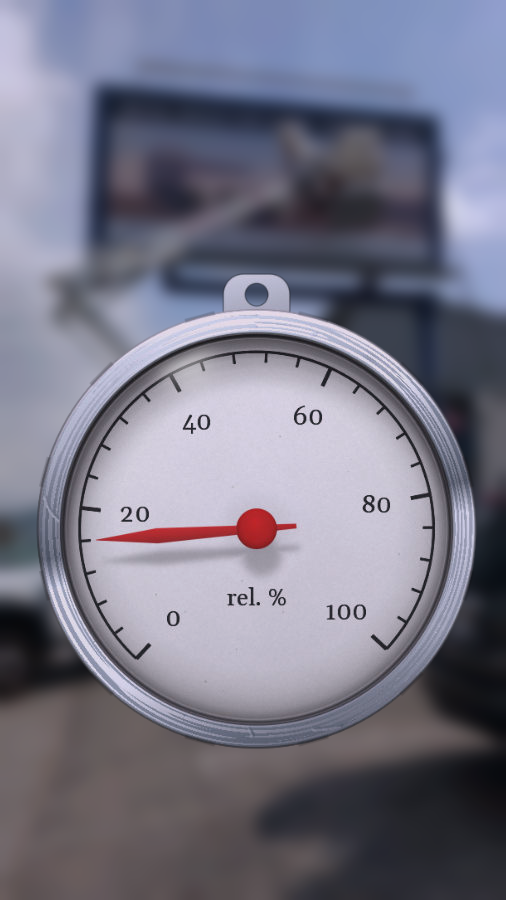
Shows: 16 %
